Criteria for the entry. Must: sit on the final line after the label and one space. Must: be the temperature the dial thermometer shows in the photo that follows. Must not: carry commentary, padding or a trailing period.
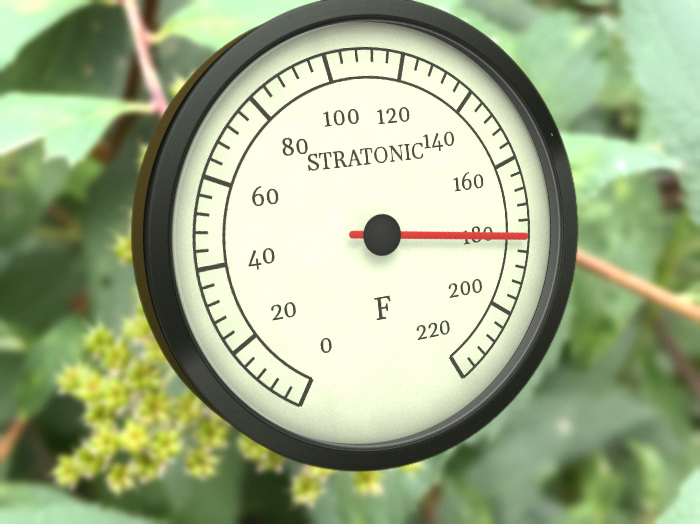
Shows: 180 °F
